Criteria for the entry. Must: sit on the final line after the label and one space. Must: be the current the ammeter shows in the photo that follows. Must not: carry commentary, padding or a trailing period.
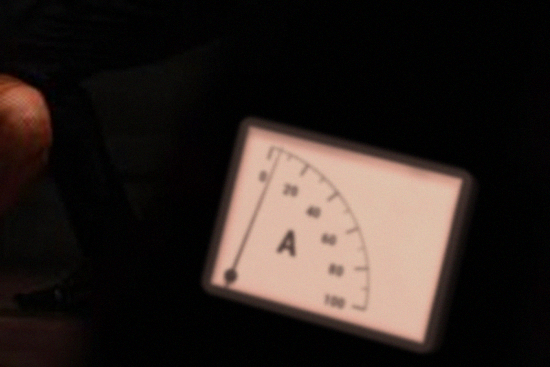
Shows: 5 A
